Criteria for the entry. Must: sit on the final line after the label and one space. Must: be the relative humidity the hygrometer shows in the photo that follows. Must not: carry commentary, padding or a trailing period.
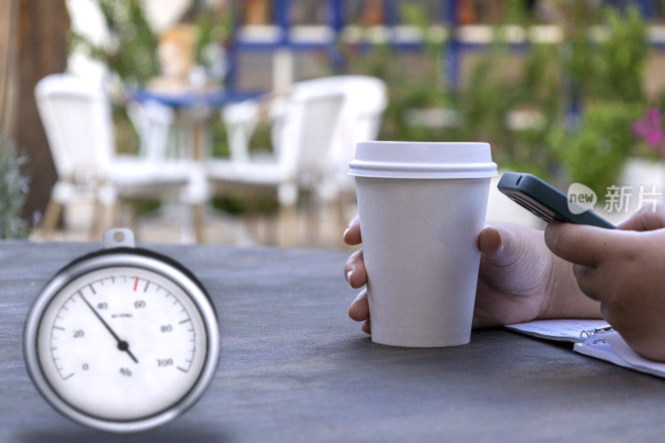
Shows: 36 %
